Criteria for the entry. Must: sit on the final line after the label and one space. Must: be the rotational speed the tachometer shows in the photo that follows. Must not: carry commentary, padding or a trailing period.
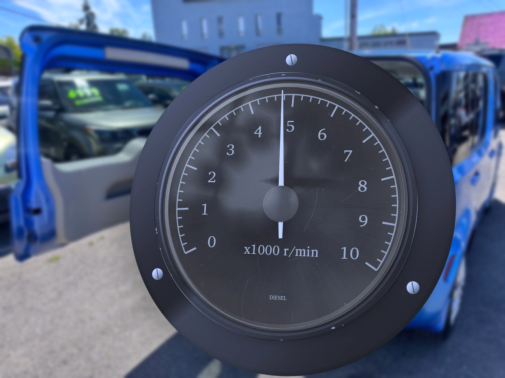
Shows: 4800 rpm
